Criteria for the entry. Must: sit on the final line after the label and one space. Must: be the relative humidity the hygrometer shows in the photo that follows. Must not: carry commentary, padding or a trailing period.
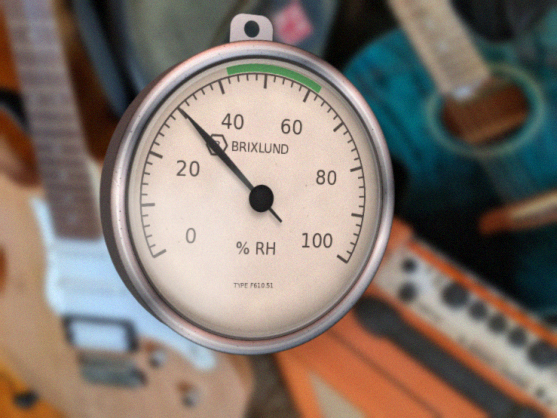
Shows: 30 %
